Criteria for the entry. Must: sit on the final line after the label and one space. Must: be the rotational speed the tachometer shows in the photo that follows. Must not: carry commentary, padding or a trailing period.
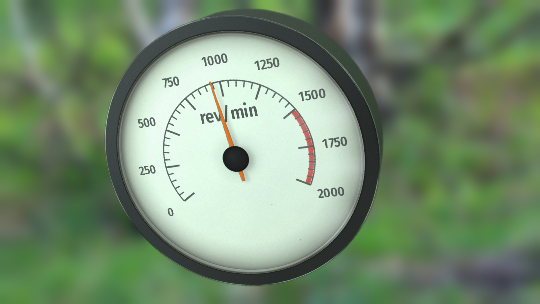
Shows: 950 rpm
